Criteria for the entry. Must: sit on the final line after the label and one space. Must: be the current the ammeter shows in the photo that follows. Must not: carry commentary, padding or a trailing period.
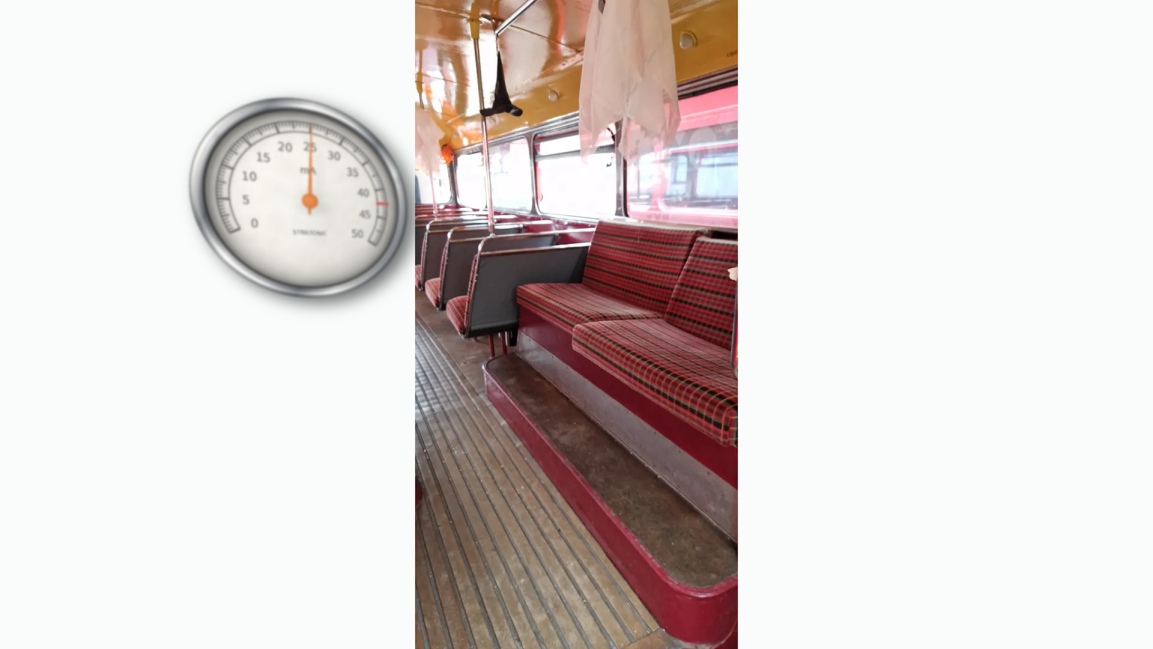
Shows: 25 mA
